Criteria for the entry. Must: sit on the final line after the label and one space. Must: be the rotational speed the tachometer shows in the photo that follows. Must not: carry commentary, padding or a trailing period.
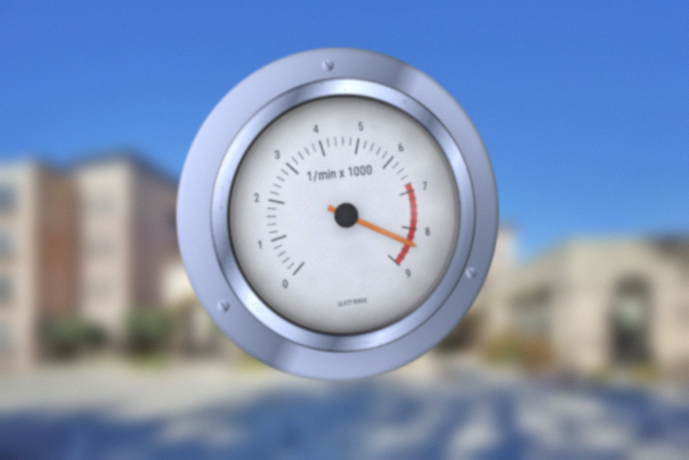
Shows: 8400 rpm
